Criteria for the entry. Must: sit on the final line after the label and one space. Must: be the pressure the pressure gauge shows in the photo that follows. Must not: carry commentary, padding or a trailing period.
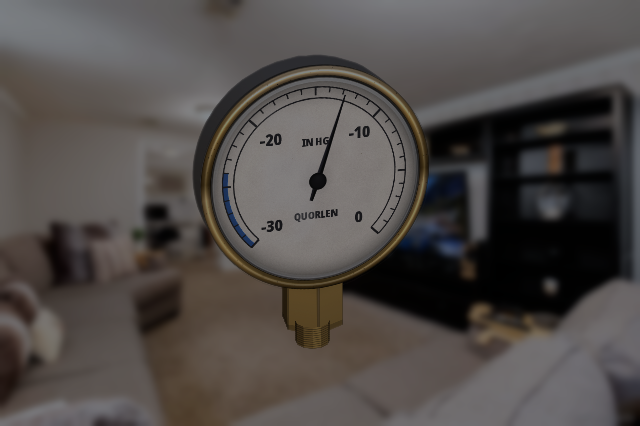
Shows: -13 inHg
